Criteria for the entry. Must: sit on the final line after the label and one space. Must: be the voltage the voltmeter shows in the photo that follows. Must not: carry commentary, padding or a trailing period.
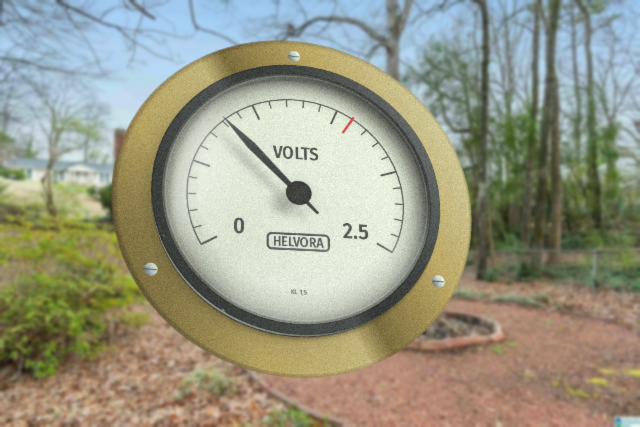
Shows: 0.8 V
